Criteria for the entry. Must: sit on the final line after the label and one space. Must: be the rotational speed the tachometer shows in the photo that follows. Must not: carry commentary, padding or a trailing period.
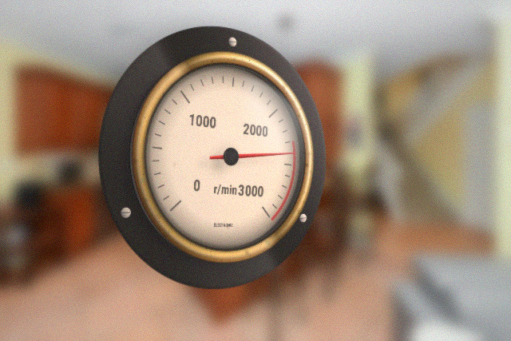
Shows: 2400 rpm
